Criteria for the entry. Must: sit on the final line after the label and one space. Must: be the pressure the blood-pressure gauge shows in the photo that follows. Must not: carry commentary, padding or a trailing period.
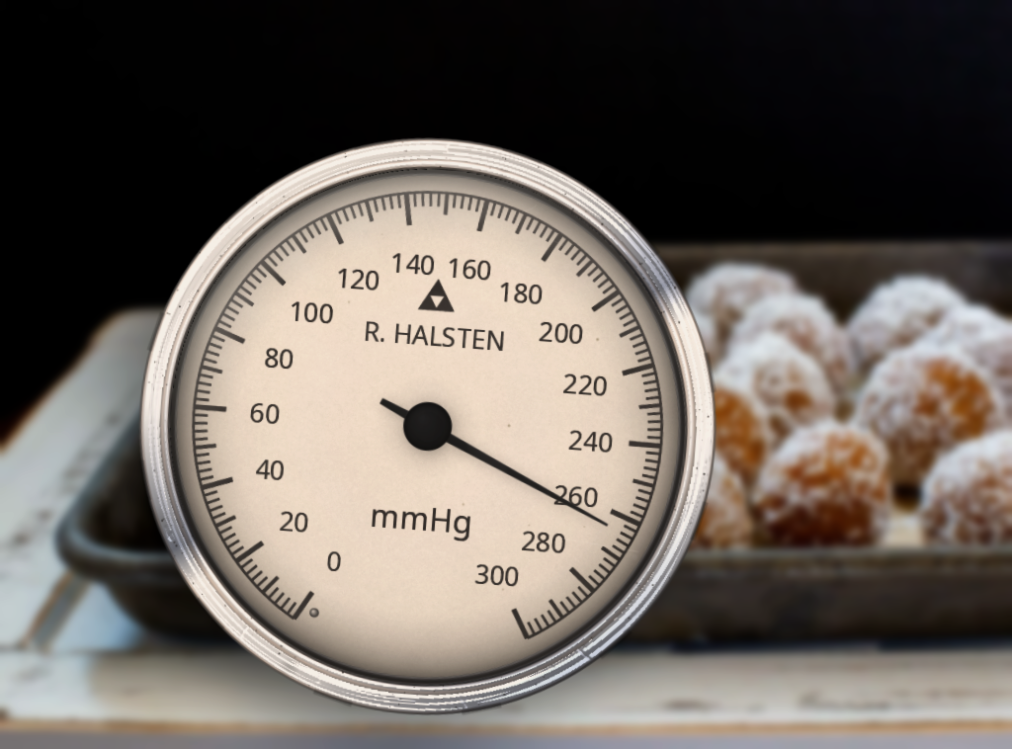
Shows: 264 mmHg
